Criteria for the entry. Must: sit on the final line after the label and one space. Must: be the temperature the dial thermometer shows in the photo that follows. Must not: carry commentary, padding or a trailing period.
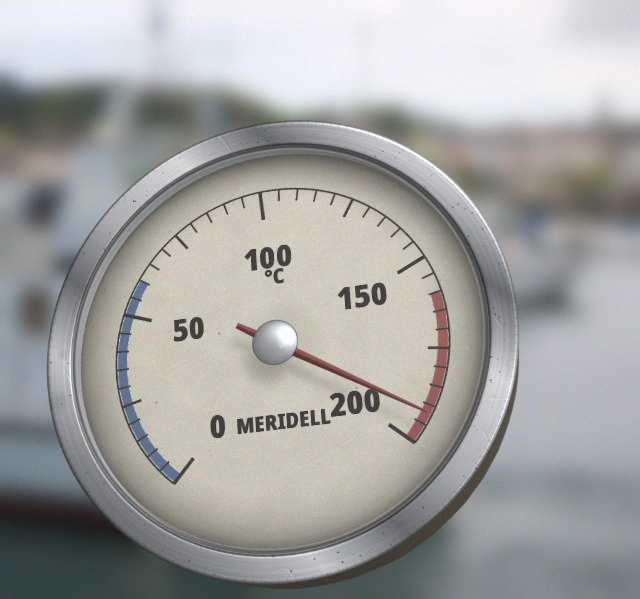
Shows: 192.5 °C
